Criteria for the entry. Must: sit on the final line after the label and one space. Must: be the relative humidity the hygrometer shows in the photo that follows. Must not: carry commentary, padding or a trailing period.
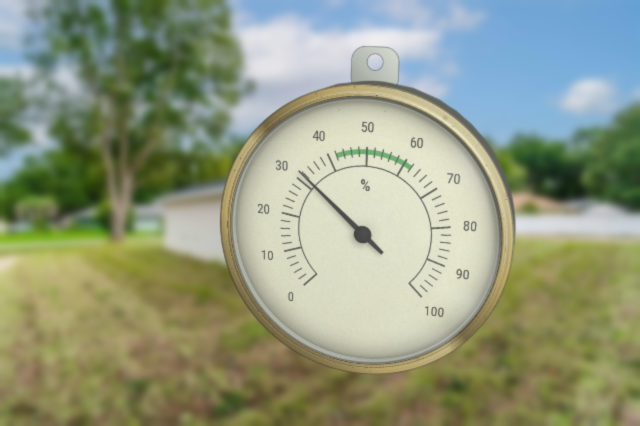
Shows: 32 %
